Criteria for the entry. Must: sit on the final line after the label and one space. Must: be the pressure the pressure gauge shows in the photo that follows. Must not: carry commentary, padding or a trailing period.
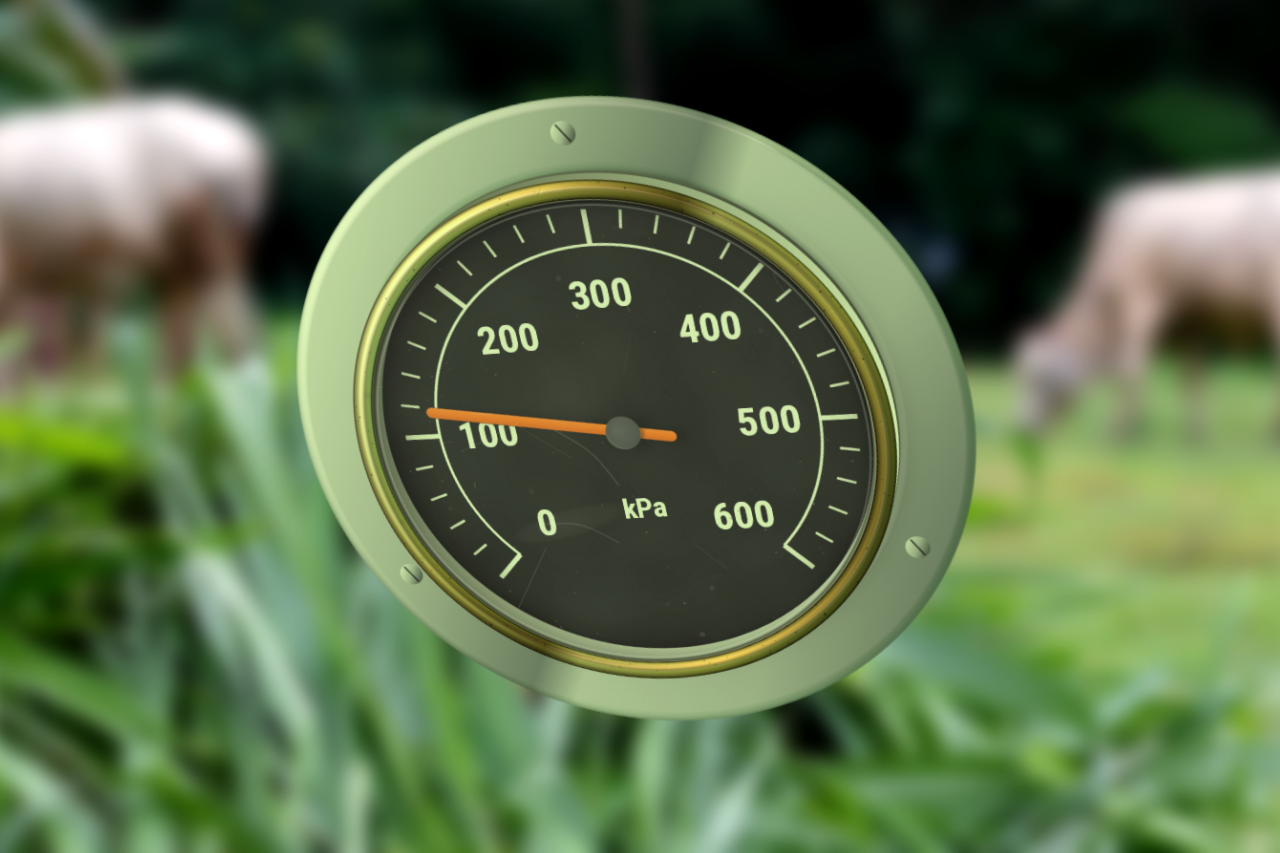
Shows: 120 kPa
